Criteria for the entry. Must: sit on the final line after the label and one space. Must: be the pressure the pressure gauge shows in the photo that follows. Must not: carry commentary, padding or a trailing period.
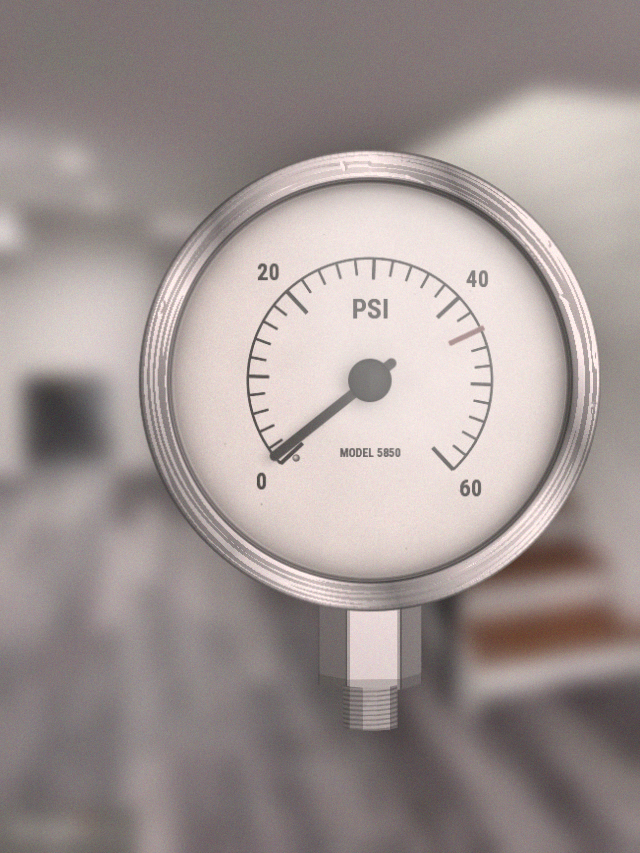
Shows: 1 psi
